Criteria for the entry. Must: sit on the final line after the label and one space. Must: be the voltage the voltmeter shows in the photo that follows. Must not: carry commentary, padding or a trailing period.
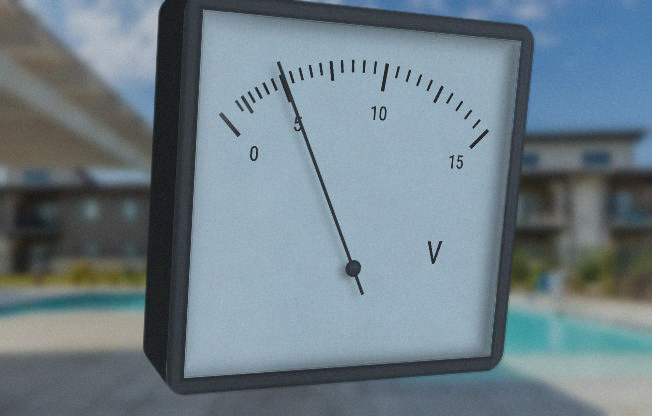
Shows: 5 V
